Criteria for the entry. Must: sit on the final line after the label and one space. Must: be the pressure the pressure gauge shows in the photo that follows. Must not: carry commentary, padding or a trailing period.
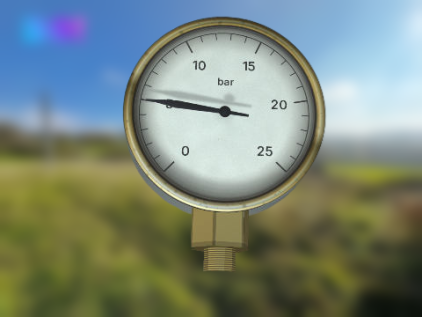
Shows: 5 bar
